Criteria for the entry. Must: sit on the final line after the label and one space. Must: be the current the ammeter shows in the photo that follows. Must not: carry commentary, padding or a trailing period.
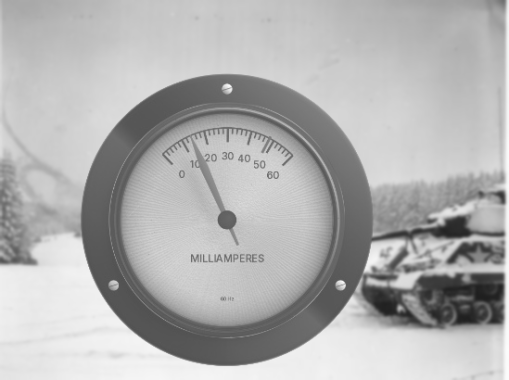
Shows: 14 mA
